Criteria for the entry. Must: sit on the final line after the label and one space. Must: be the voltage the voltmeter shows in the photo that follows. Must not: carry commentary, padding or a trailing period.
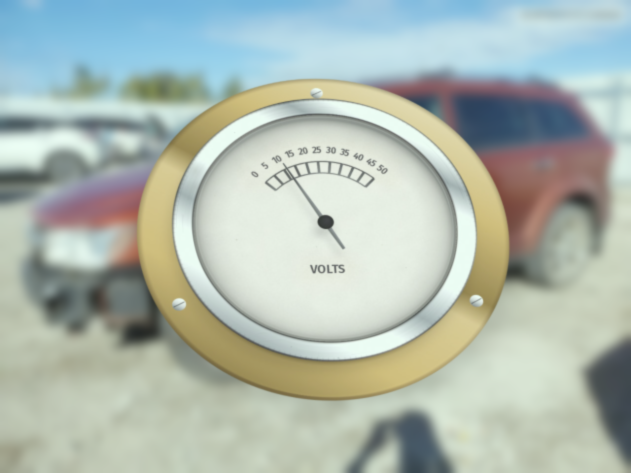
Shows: 10 V
